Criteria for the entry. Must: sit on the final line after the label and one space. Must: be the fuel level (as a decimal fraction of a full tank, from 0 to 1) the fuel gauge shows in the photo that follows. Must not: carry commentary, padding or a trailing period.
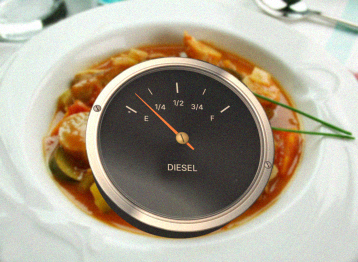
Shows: 0.125
